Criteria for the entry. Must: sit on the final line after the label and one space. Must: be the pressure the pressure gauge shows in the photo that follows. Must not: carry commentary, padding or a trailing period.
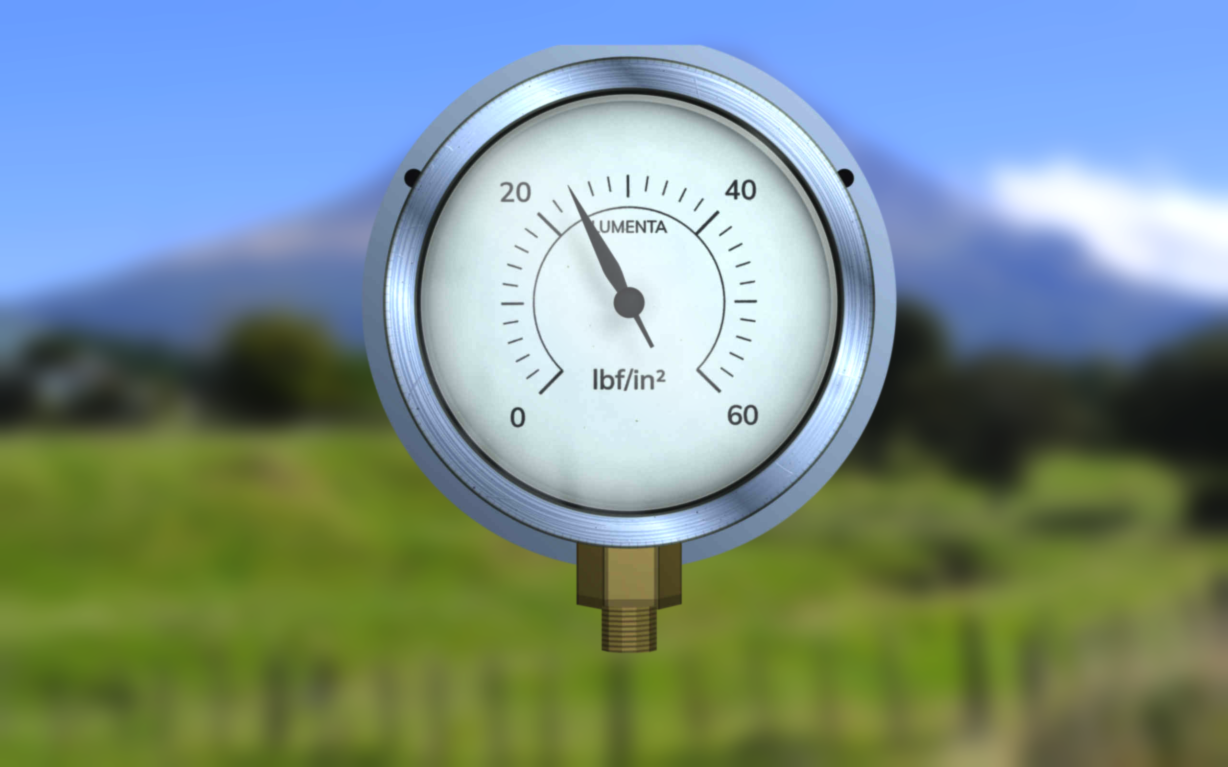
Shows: 24 psi
